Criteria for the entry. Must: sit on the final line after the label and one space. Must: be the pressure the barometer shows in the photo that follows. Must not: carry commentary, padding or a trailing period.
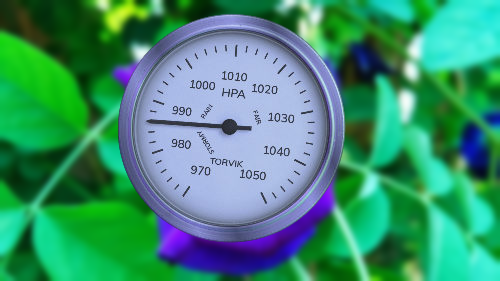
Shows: 986 hPa
